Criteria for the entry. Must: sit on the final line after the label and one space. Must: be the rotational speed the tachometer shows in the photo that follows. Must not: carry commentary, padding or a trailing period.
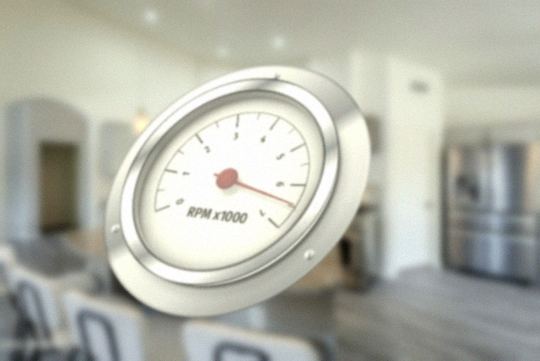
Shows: 6500 rpm
